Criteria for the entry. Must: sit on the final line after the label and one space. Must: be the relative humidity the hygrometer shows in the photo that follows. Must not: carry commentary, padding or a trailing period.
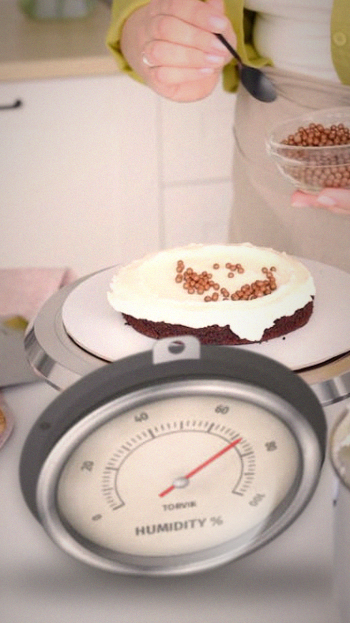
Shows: 70 %
